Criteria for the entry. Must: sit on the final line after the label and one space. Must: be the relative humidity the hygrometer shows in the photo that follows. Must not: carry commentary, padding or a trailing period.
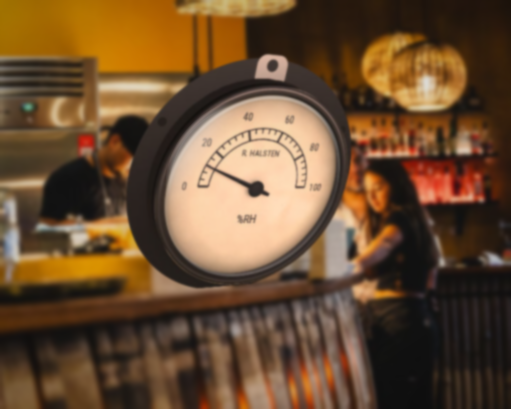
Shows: 12 %
